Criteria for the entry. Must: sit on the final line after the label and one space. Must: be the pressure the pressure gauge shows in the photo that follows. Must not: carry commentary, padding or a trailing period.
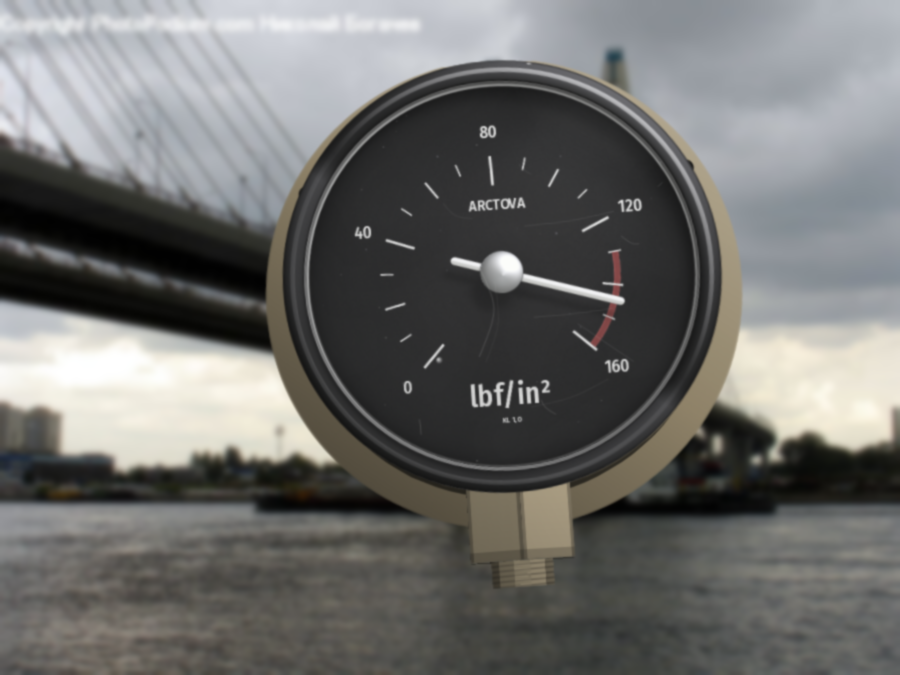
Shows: 145 psi
